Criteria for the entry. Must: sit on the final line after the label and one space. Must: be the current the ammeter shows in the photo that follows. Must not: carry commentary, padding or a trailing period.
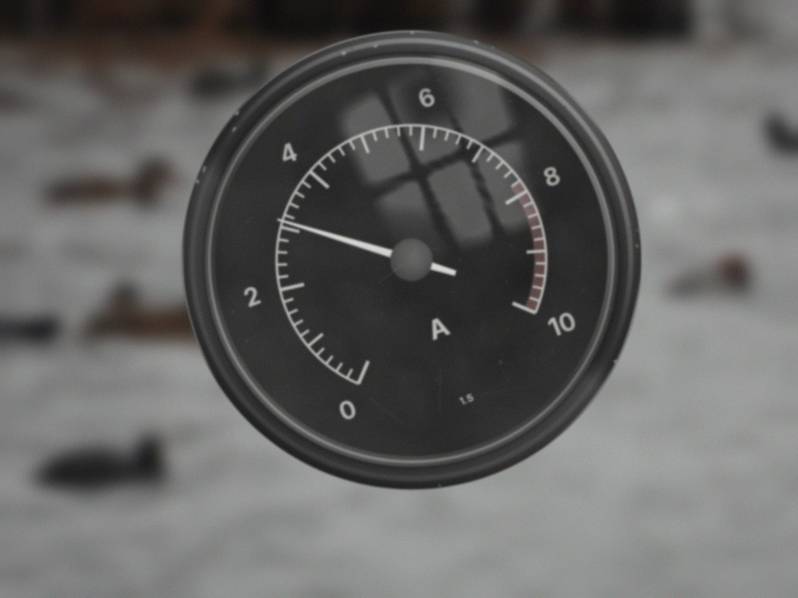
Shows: 3.1 A
